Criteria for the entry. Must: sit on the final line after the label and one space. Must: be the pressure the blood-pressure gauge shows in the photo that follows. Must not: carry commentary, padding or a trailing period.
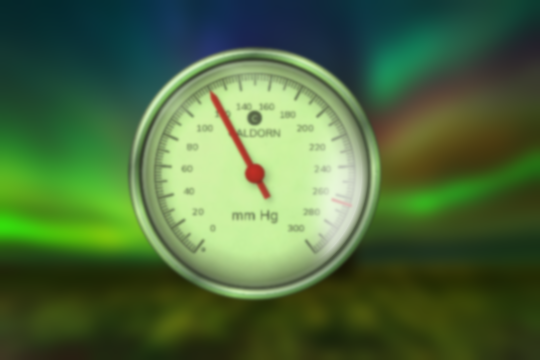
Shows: 120 mmHg
